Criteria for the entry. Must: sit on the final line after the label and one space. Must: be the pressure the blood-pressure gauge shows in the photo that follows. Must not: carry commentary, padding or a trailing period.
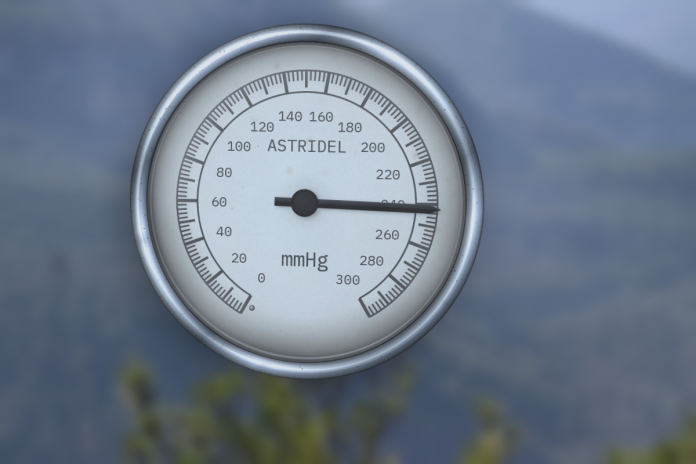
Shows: 242 mmHg
